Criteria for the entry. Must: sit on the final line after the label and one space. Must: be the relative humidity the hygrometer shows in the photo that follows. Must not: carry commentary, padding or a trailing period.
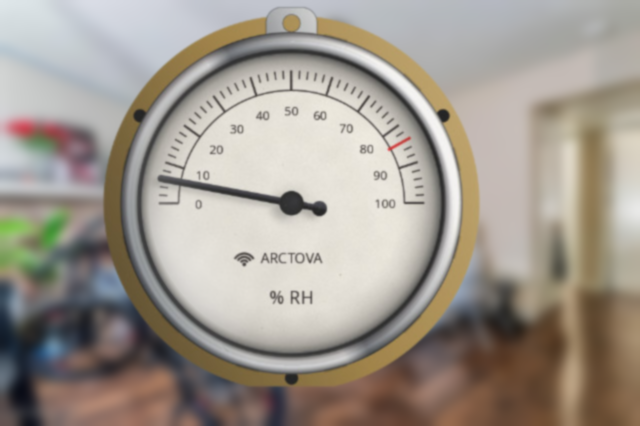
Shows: 6 %
